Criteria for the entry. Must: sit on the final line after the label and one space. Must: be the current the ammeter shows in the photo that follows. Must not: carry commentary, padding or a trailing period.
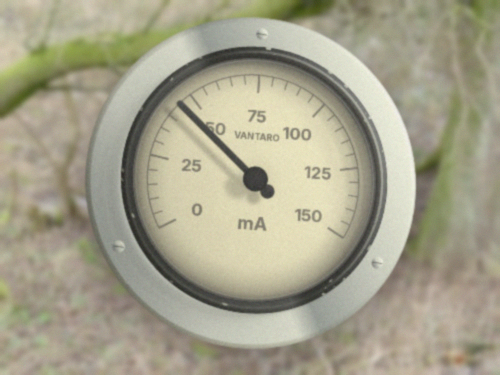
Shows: 45 mA
